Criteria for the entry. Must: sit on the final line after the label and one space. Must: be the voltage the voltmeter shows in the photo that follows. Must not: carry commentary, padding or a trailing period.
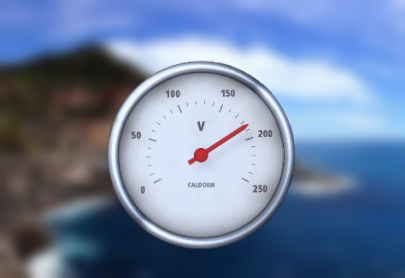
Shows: 185 V
